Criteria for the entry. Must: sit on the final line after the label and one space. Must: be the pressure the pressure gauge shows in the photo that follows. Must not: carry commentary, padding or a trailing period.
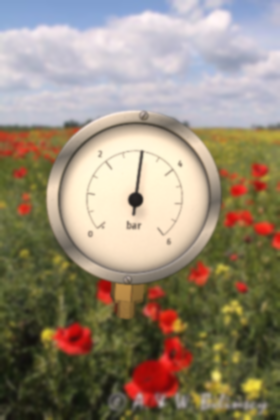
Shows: 3 bar
